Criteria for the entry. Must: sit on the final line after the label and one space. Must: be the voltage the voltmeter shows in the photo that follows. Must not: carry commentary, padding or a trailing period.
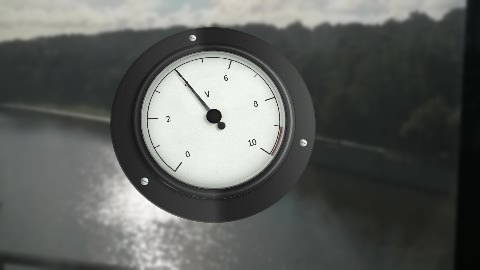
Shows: 4 V
